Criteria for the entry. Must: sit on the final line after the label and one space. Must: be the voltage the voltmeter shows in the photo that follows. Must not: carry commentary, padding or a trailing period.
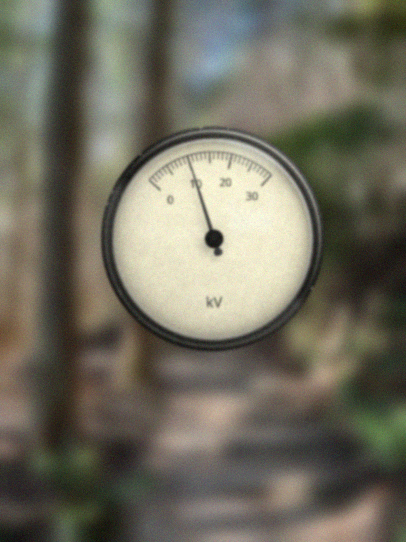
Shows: 10 kV
